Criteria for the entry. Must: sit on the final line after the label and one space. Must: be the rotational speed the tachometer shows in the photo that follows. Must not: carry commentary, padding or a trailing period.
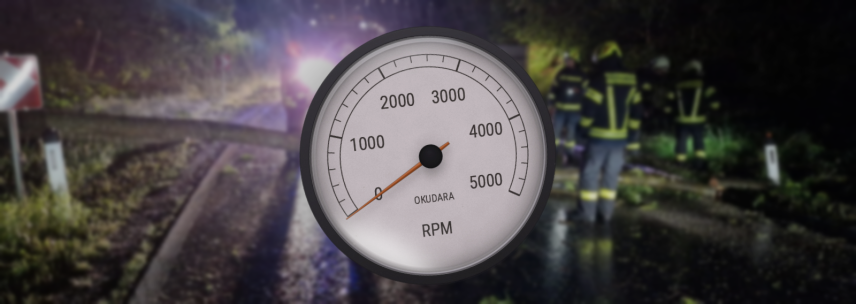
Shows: 0 rpm
